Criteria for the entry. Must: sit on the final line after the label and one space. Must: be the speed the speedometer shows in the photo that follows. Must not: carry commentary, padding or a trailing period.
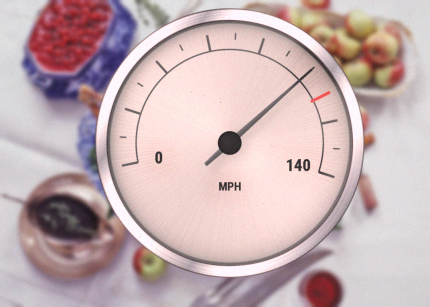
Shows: 100 mph
